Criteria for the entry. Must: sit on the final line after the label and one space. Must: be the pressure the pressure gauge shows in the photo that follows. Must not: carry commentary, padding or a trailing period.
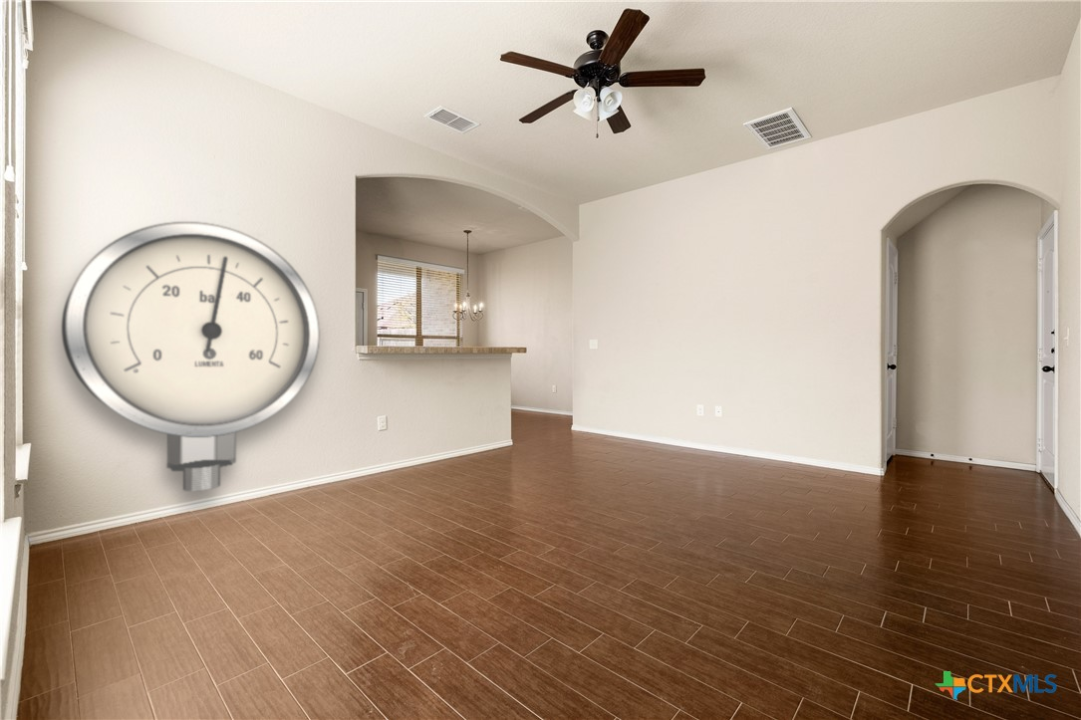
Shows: 32.5 bar
